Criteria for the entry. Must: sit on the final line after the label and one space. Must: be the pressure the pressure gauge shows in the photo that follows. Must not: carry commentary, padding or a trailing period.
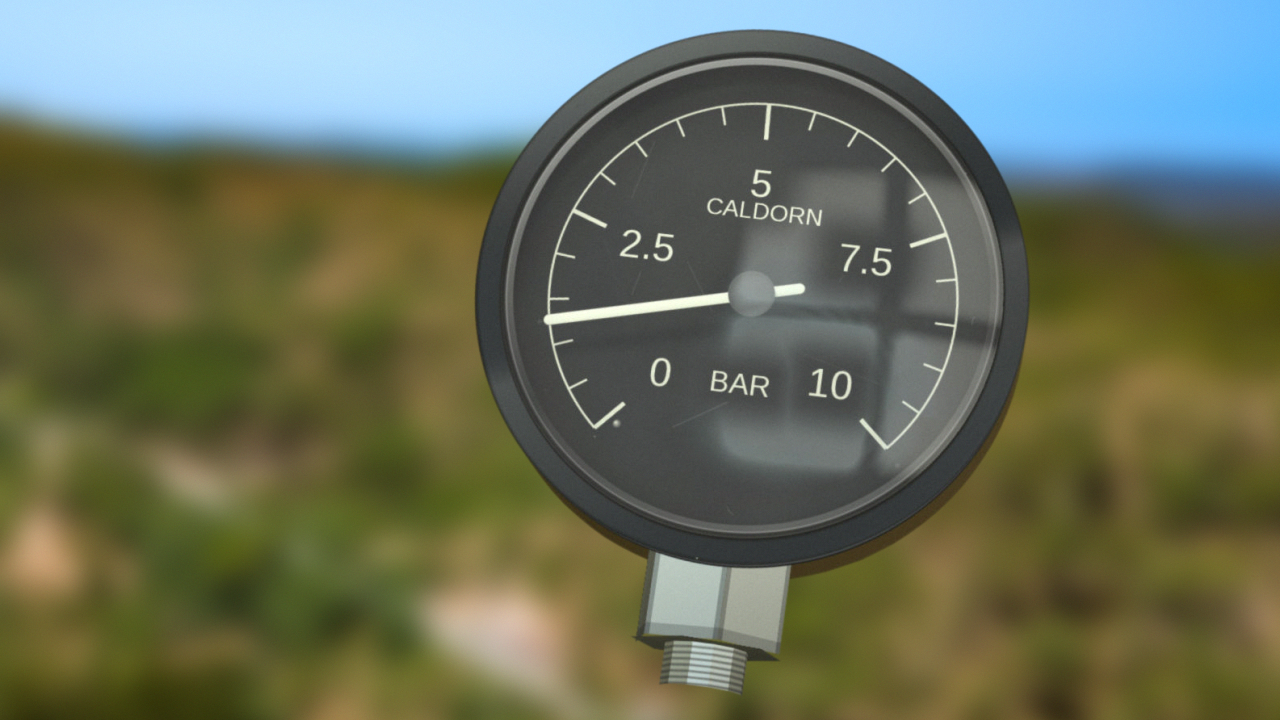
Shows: 1.25 bar
